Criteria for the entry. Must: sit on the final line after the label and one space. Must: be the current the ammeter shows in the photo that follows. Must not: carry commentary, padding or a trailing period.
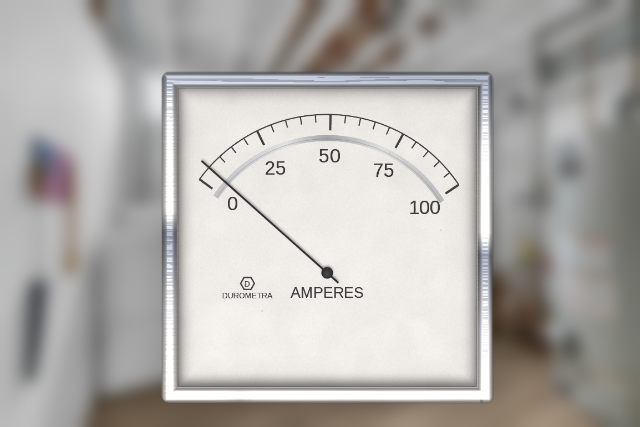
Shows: 5 A
